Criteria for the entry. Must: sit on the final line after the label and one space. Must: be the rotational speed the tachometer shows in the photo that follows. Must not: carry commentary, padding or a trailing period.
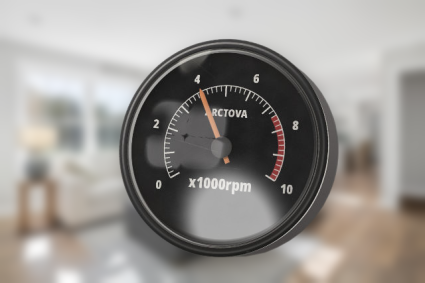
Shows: 4000 rpm
